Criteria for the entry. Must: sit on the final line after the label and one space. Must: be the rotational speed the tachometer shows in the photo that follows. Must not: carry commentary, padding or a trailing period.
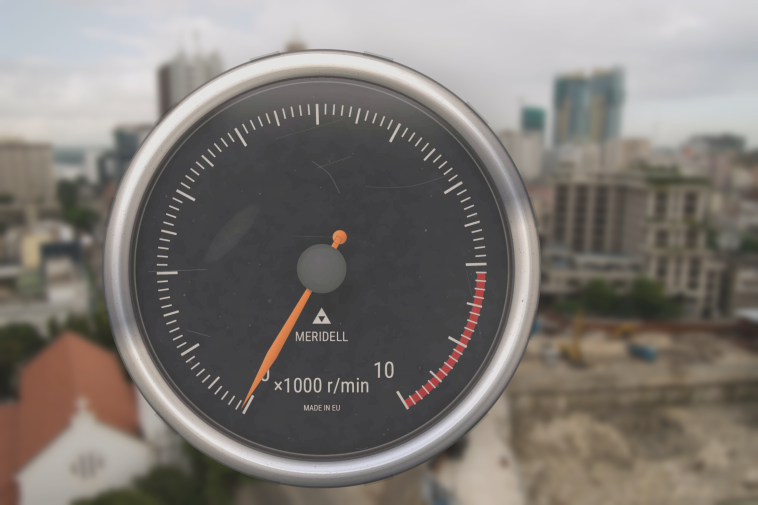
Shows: 50 rpm
